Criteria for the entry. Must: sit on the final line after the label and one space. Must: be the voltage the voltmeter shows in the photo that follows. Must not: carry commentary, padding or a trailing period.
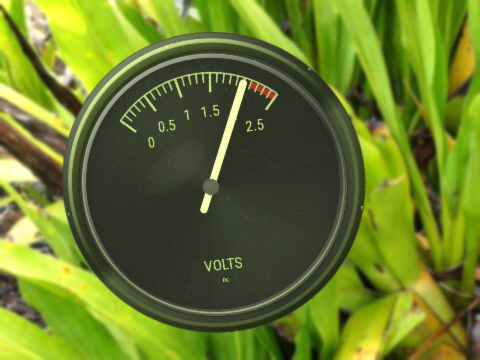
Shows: 2 V
